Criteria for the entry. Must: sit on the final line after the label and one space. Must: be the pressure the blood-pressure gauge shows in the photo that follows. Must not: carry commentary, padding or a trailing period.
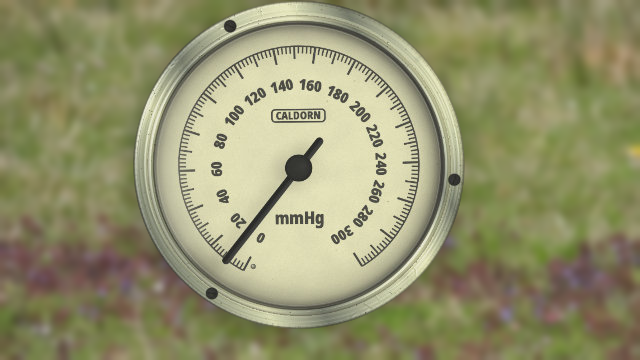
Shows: 10 mmHg
